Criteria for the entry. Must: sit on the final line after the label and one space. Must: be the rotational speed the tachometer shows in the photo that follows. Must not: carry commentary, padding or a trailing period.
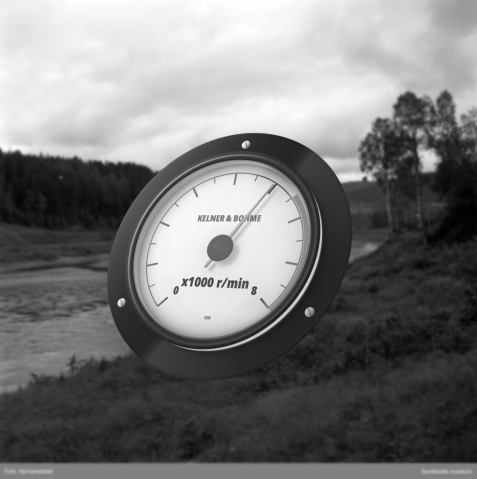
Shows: 5000 rpm
